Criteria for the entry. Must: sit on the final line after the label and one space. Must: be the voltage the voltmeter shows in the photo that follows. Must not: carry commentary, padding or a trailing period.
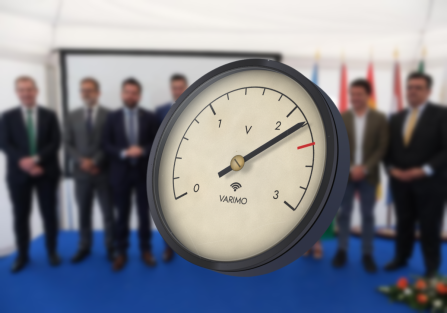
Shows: 2.2 V
